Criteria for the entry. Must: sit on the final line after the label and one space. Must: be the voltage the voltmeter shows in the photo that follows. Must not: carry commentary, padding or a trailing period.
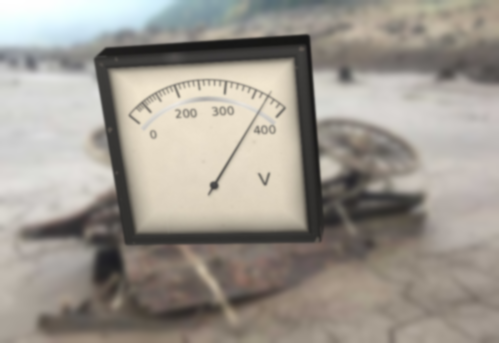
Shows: 370 V
